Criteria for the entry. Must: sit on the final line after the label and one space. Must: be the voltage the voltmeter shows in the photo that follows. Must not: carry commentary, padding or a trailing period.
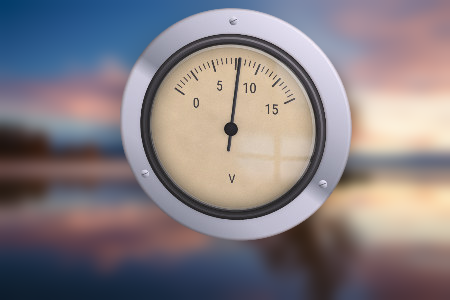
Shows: 8 V
